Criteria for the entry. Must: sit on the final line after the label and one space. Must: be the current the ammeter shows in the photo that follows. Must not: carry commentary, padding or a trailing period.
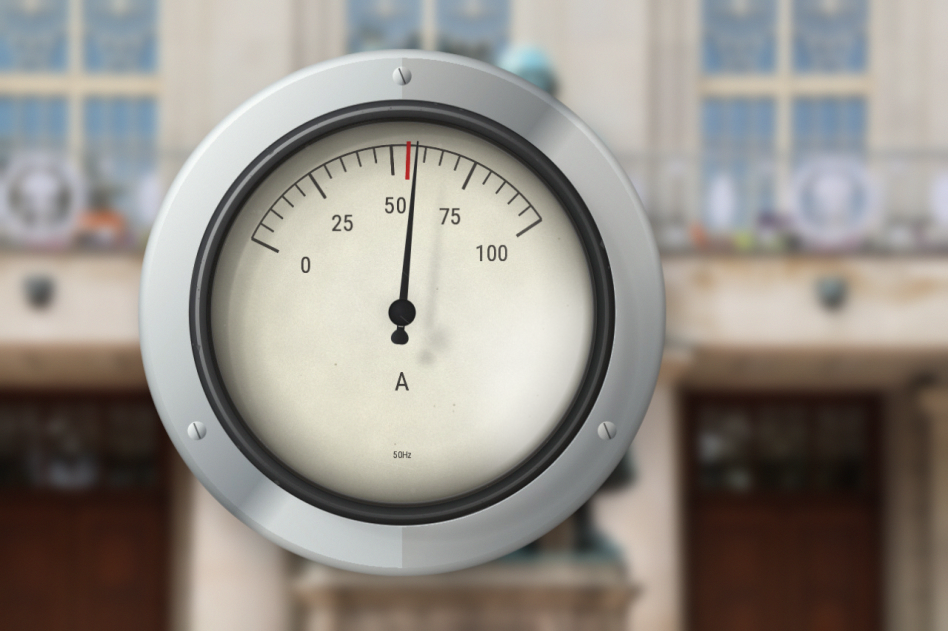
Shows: 57.5 A
